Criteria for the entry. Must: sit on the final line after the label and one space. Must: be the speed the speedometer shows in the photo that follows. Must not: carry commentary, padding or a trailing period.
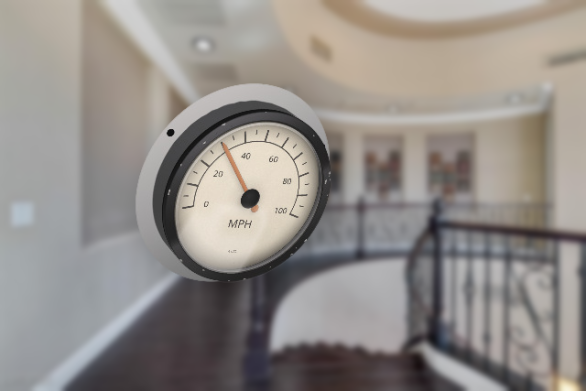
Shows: 30 mph
